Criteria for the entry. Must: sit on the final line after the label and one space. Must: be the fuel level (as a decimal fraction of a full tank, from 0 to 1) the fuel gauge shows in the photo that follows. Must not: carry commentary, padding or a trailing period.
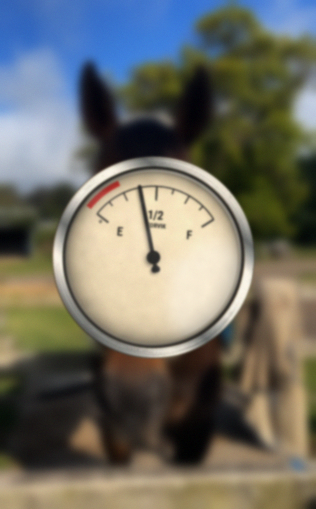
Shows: 0.375
